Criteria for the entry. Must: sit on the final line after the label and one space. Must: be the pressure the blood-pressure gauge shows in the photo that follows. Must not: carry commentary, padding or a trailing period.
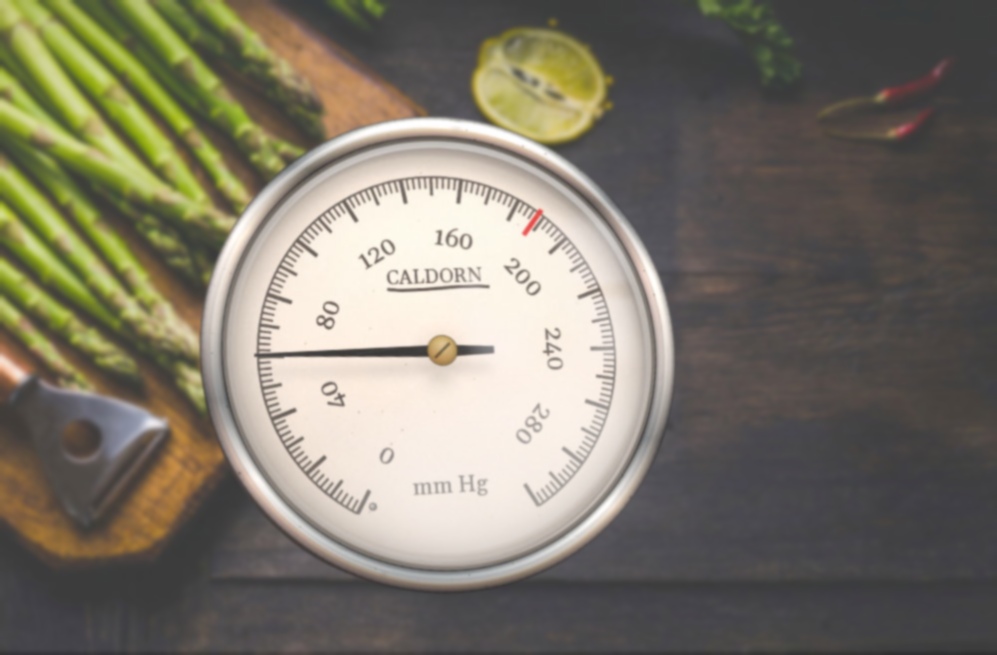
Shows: 60 mmHg
